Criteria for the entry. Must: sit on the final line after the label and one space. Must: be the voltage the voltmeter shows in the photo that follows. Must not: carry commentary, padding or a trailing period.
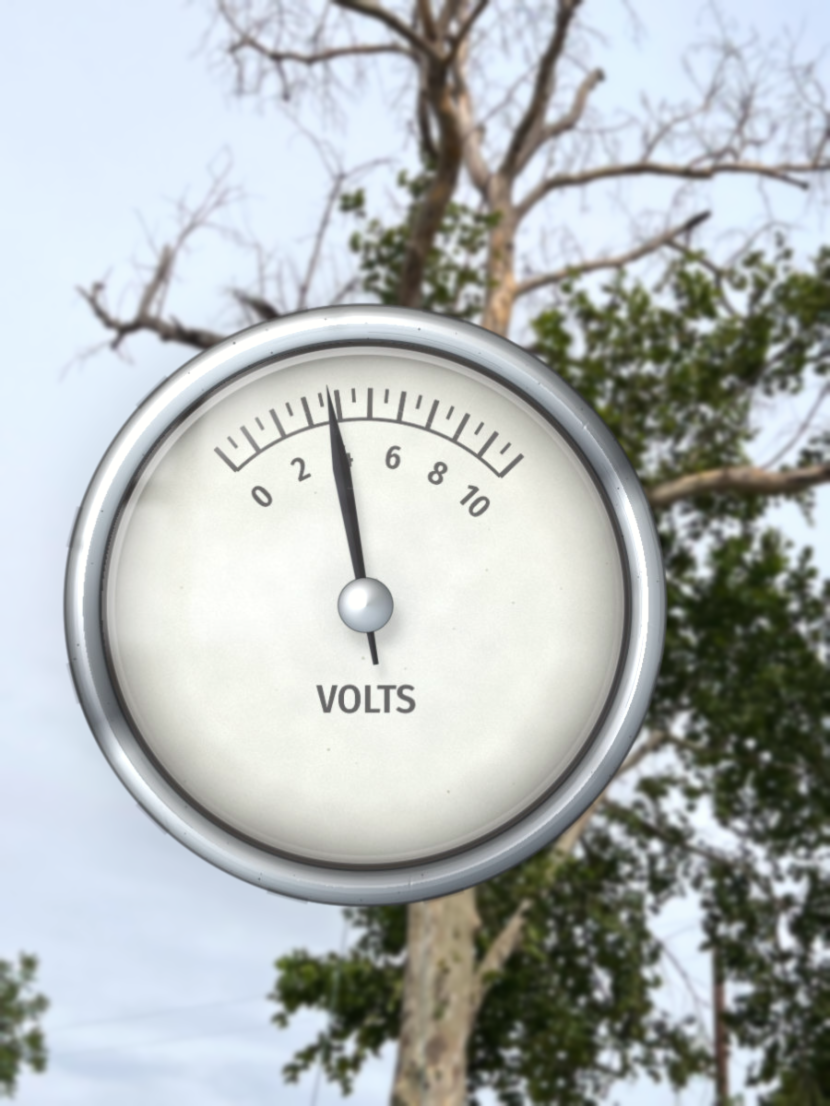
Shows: 3.75 V
